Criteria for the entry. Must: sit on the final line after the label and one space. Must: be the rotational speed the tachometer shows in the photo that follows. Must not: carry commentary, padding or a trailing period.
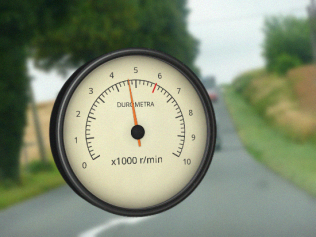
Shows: 4600 rpm
